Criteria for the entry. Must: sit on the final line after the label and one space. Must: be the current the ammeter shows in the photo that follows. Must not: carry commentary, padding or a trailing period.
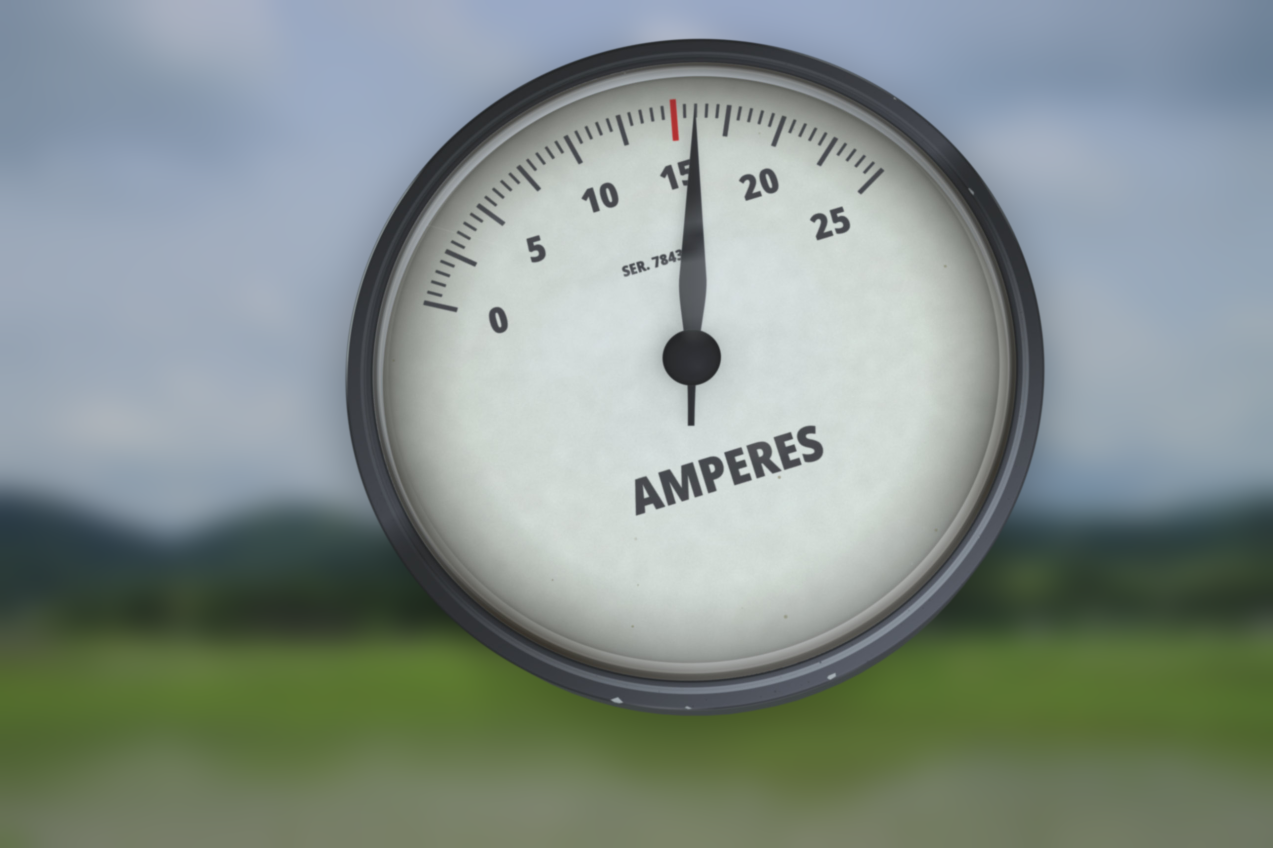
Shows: 16 A
